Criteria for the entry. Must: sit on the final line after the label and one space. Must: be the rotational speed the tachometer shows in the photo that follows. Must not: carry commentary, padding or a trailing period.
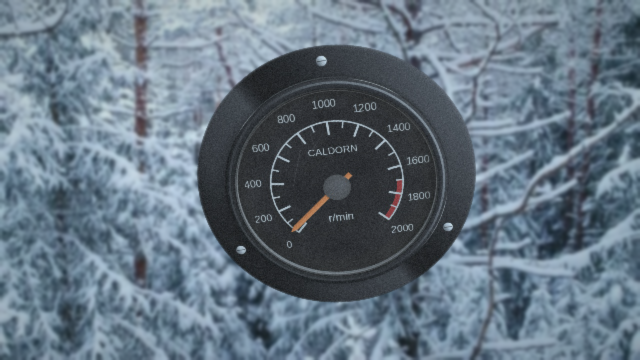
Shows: 50 rpm
